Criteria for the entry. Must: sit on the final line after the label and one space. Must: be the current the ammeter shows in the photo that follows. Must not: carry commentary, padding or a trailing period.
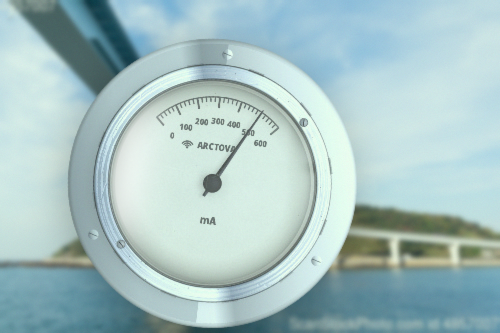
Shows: 500 mA
